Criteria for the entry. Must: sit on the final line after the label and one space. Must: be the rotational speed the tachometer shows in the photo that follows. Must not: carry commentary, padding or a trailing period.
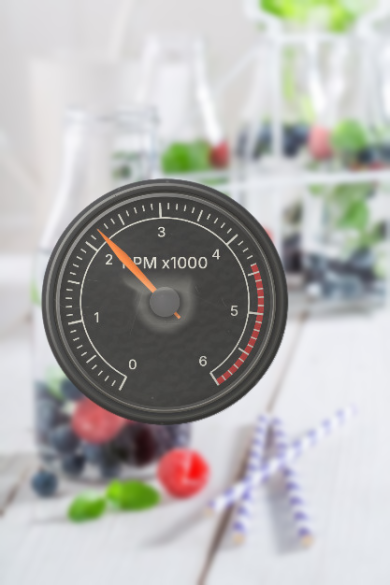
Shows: 2200 rpm
